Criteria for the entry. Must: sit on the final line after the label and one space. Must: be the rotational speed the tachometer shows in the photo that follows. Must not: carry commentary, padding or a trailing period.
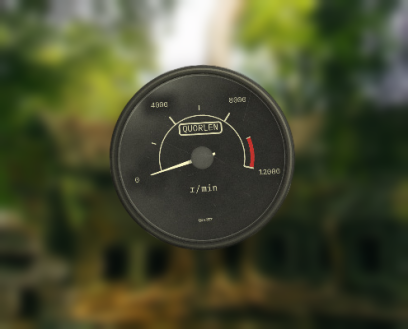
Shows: 0 rpm
